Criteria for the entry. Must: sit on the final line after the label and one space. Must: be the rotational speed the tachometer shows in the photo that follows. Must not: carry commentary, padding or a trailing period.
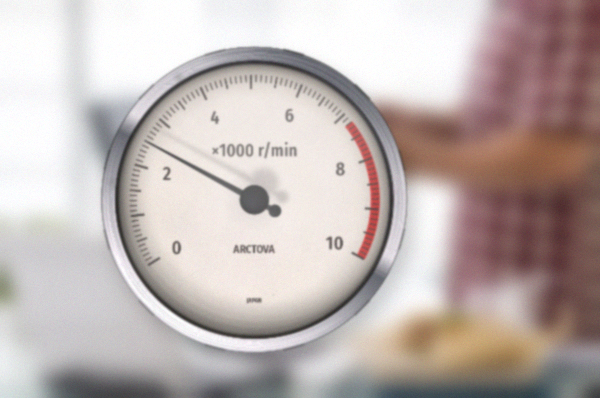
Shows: 2500 rpm
